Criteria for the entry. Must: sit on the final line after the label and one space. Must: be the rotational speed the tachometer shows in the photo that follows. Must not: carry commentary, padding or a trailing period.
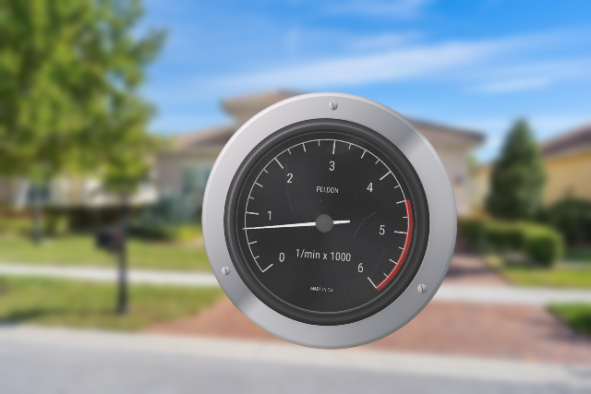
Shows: 750 rpm
